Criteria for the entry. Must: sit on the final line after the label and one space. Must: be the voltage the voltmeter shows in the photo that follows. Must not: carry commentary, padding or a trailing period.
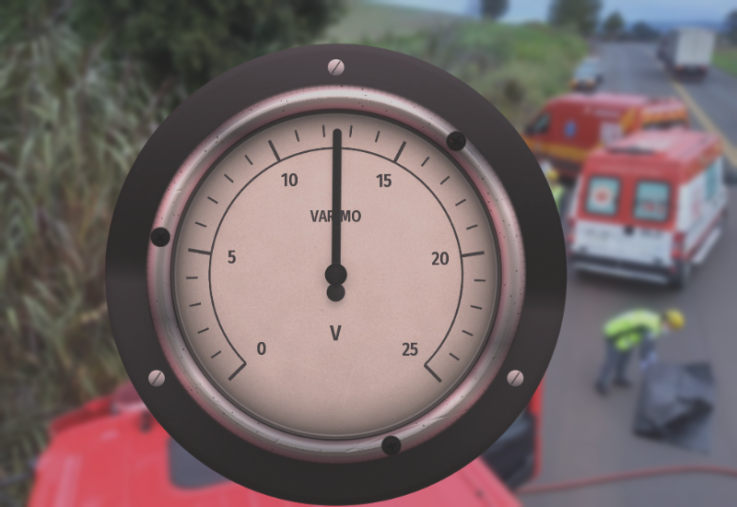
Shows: 12.5 V
